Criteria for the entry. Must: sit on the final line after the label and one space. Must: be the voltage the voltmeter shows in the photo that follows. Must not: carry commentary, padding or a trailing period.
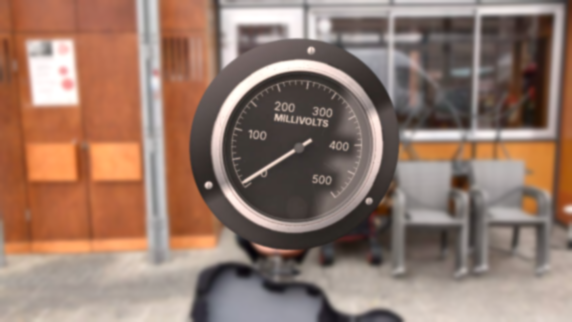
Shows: 10 mV
